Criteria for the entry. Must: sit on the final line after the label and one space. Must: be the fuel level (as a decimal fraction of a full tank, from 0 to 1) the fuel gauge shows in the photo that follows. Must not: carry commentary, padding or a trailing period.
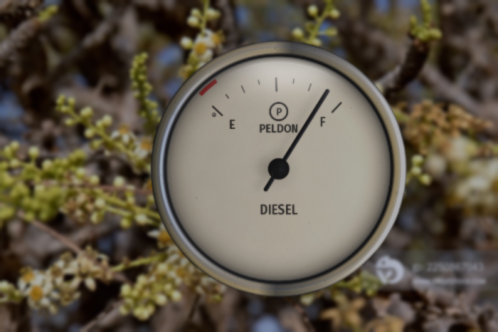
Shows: 0.875
